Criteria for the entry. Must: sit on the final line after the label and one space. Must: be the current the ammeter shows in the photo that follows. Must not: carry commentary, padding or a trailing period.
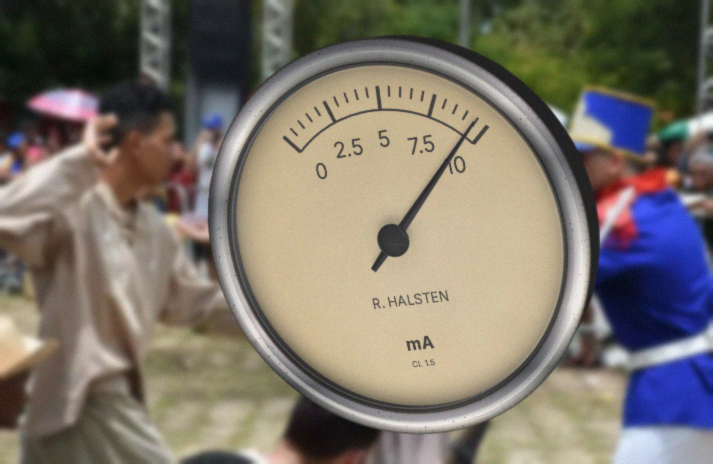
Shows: 9.5 mA
